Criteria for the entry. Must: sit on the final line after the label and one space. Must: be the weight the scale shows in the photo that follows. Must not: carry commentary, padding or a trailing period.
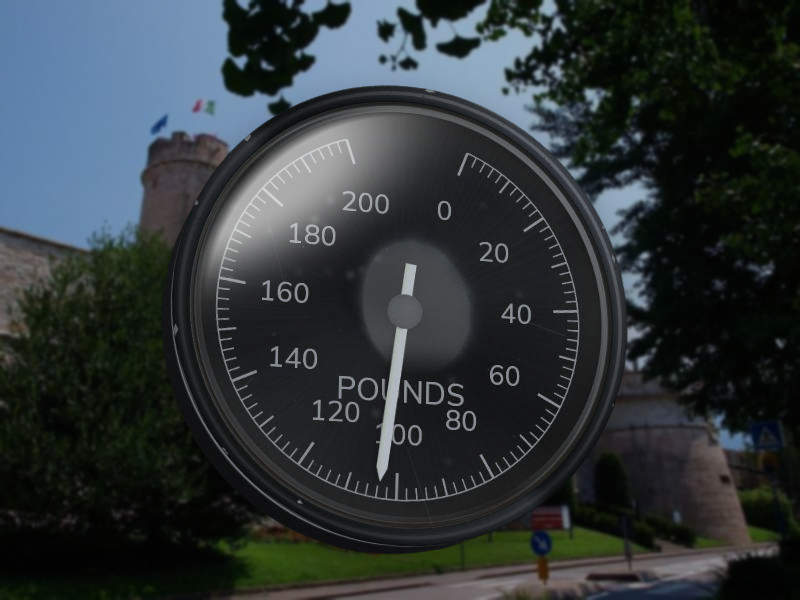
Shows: 104 lb
